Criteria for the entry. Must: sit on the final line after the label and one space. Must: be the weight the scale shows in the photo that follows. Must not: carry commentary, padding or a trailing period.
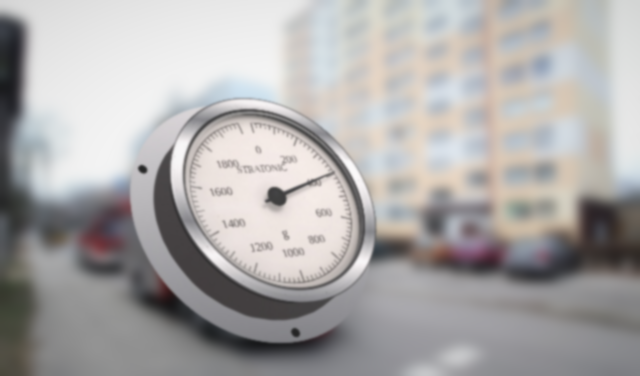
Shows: 400 g
